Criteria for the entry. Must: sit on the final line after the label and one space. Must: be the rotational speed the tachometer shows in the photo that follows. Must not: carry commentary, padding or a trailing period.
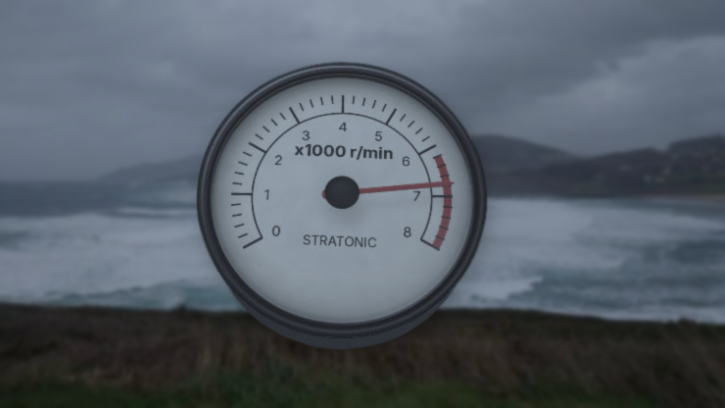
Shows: 6800 rpm
